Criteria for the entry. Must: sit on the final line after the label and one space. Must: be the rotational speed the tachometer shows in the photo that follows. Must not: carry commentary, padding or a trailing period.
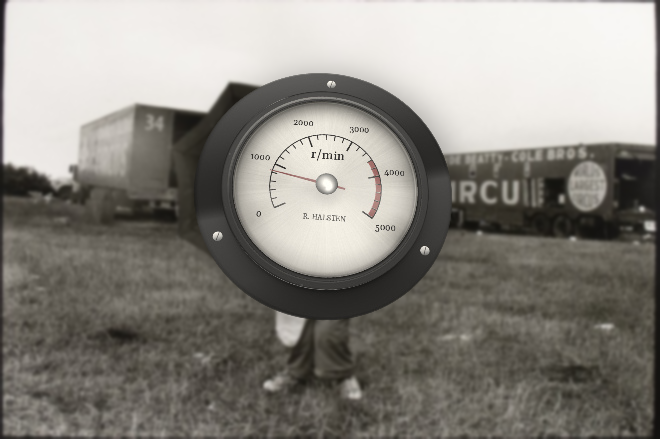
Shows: 800 rpm
